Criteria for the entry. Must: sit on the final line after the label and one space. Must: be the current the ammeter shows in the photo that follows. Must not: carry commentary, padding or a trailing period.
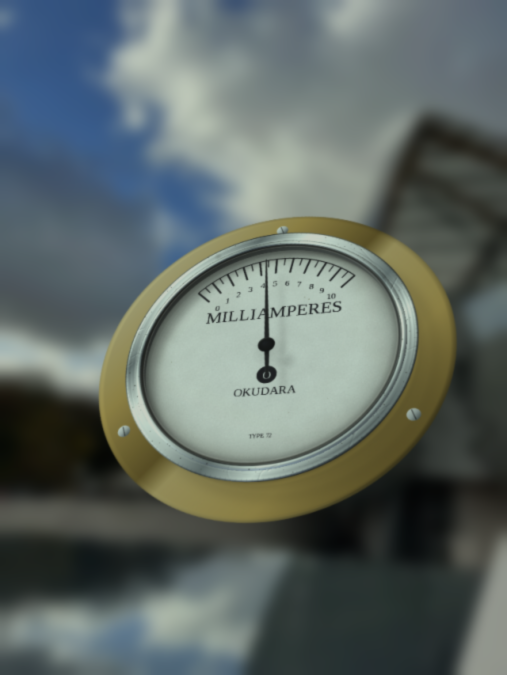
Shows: 4.5 mA
